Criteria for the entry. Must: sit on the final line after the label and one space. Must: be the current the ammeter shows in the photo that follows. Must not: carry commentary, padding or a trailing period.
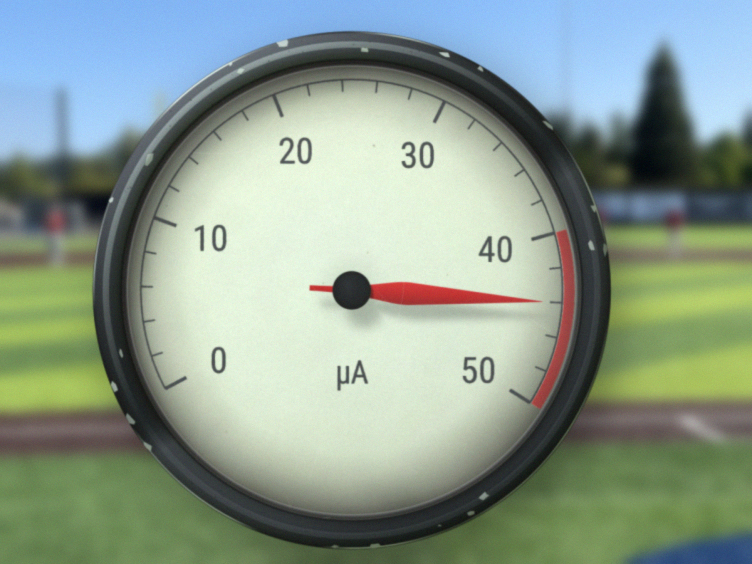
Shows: 44 µA
